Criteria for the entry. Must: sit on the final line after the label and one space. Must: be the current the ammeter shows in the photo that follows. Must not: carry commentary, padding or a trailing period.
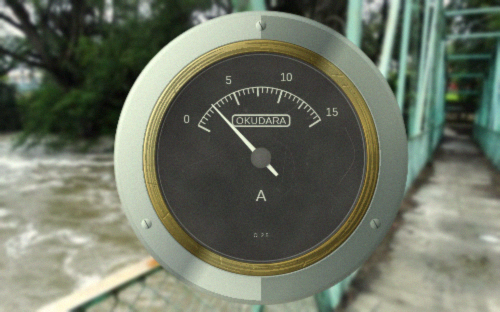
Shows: 2.5 A
